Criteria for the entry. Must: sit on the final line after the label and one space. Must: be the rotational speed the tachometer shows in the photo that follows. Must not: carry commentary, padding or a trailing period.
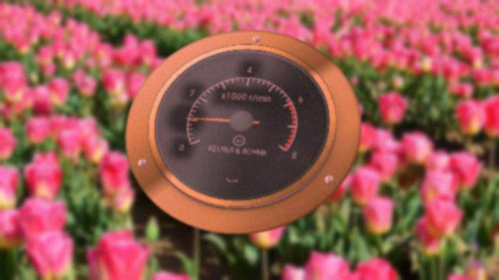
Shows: 1000 rpm
